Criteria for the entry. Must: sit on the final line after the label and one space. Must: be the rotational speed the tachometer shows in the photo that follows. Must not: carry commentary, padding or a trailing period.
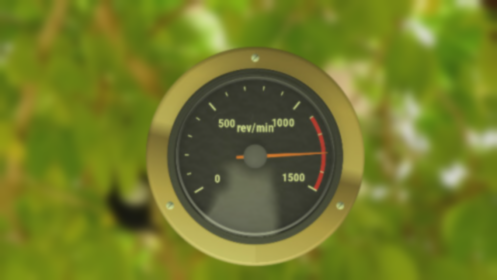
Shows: 1300 rpm
